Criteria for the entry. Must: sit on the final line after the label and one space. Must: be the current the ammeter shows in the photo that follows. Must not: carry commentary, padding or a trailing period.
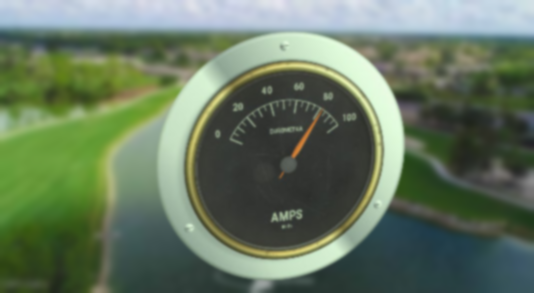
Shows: 80 A
